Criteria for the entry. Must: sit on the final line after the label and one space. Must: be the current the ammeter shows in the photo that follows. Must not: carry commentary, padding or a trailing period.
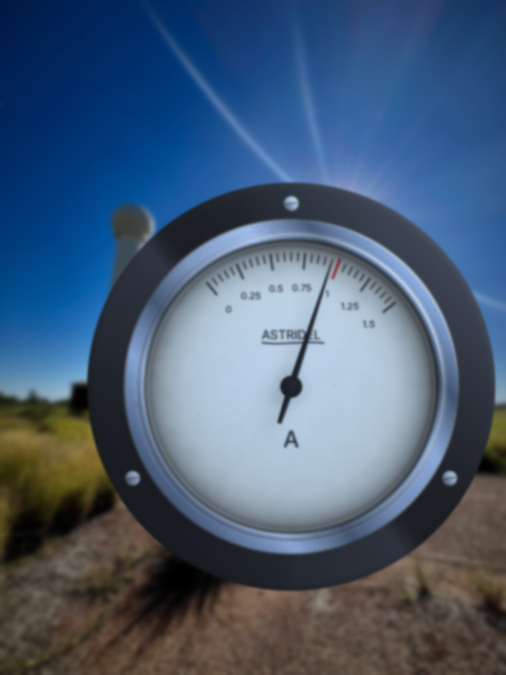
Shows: 0.95 A
